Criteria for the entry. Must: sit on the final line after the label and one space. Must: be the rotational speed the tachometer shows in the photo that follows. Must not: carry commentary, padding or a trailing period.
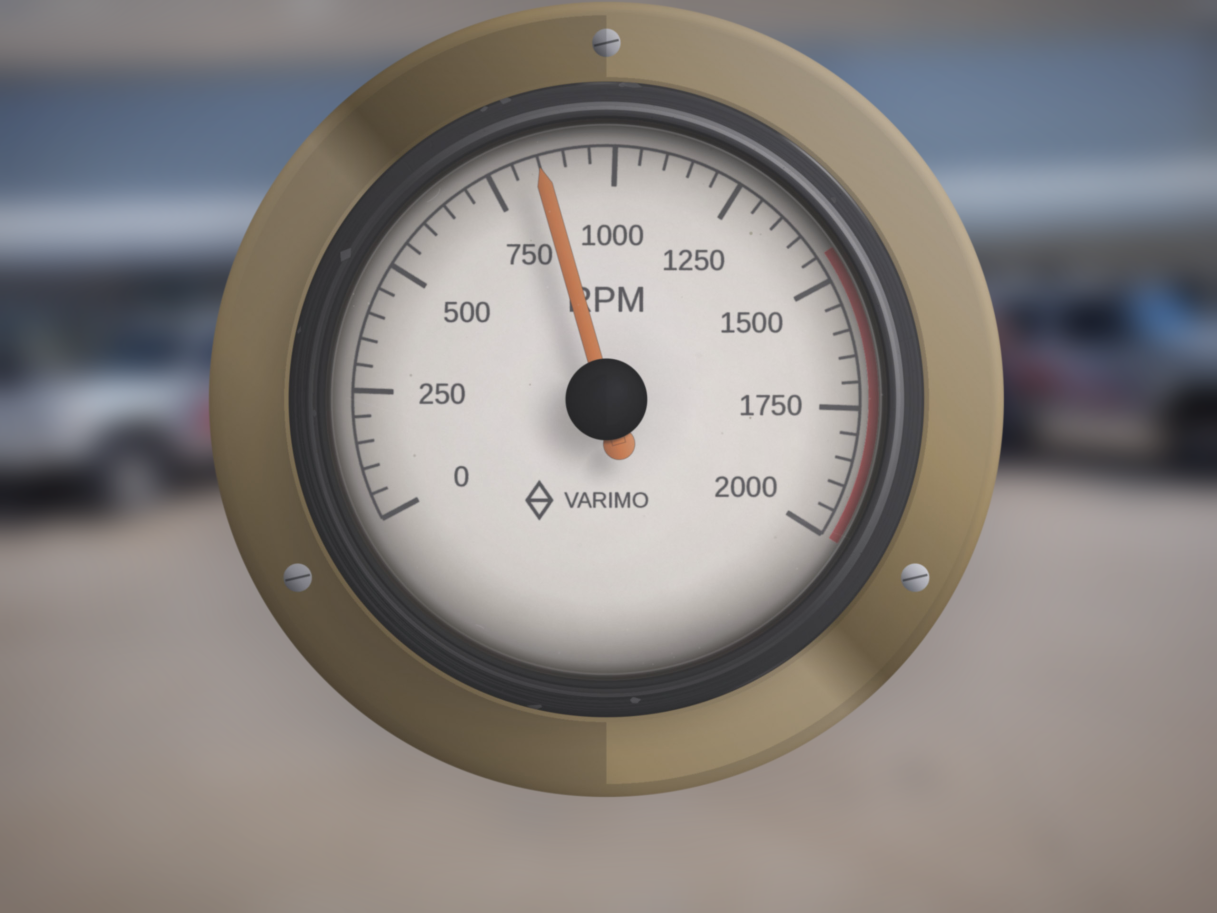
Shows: 850 rpm
